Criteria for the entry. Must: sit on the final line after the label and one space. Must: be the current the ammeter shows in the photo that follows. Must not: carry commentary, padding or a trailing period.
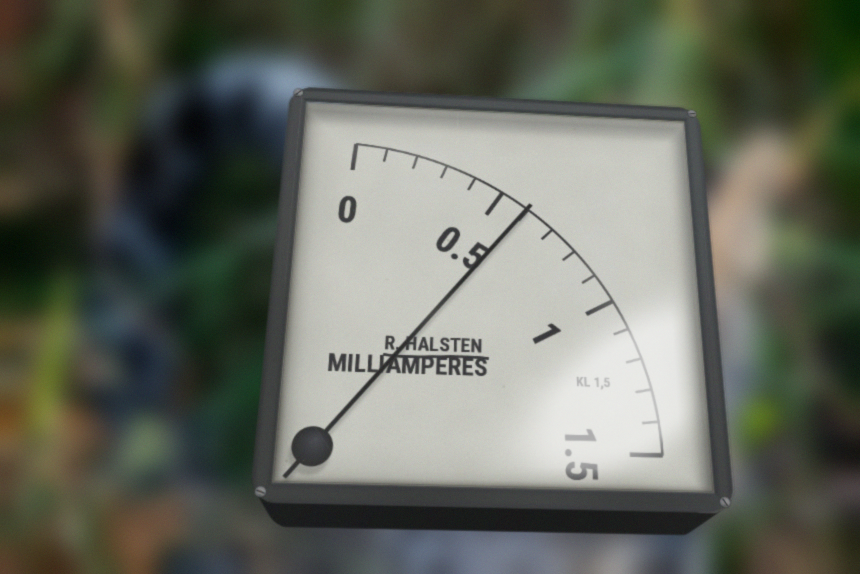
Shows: 0.6 mA
